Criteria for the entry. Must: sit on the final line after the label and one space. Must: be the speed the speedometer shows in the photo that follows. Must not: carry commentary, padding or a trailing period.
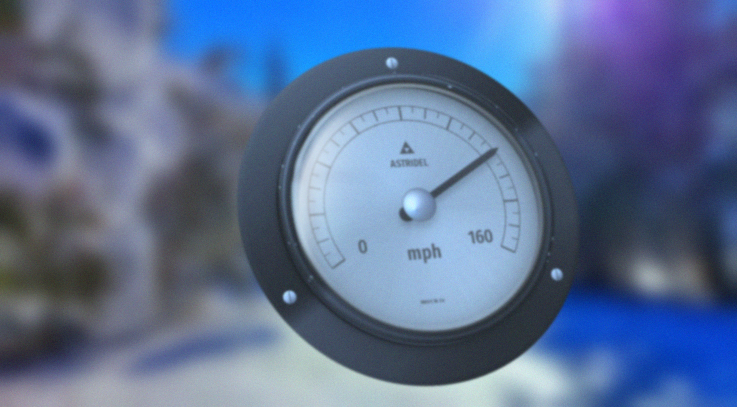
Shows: 120 mph
